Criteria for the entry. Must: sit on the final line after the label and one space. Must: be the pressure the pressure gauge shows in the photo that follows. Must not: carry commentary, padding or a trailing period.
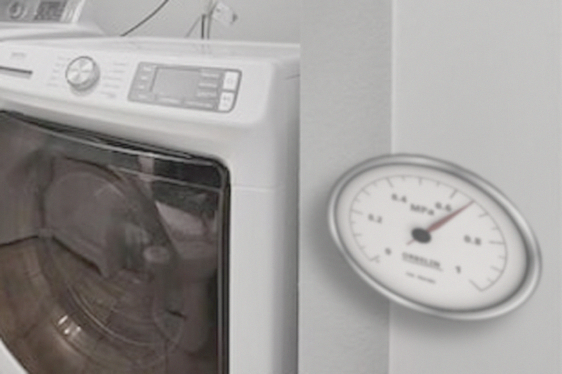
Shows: 0.65 MPa
